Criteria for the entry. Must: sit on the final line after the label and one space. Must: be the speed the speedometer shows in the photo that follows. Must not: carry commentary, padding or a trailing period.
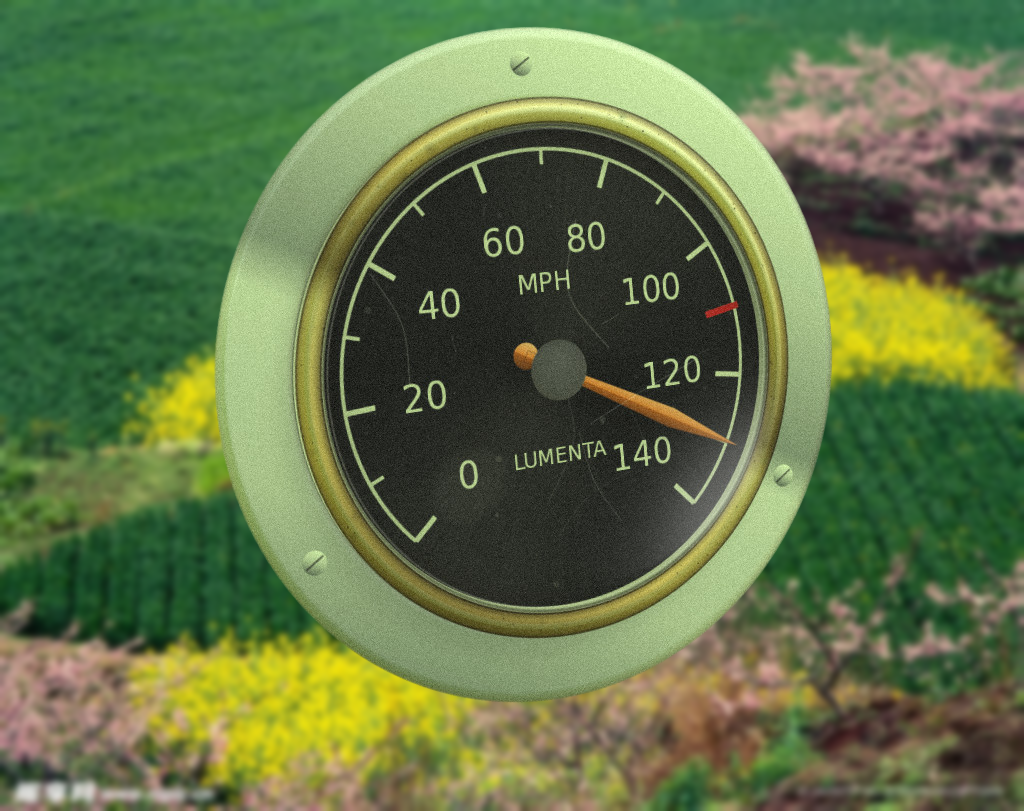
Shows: 130 mph
